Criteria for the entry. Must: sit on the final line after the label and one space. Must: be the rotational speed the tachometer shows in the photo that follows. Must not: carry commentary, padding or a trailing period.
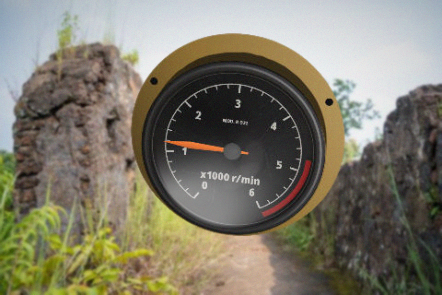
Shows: 1200 rpm
